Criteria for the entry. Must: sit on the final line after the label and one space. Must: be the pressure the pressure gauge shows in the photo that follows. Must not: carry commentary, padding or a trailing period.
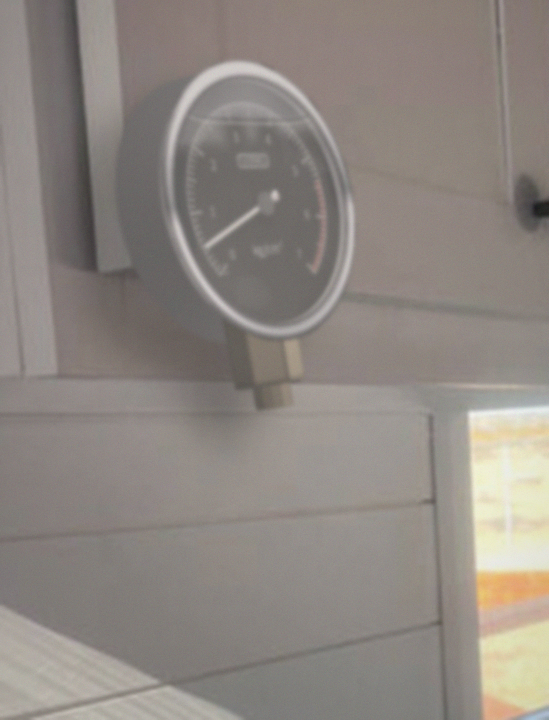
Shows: 0.5 kg/cm²
